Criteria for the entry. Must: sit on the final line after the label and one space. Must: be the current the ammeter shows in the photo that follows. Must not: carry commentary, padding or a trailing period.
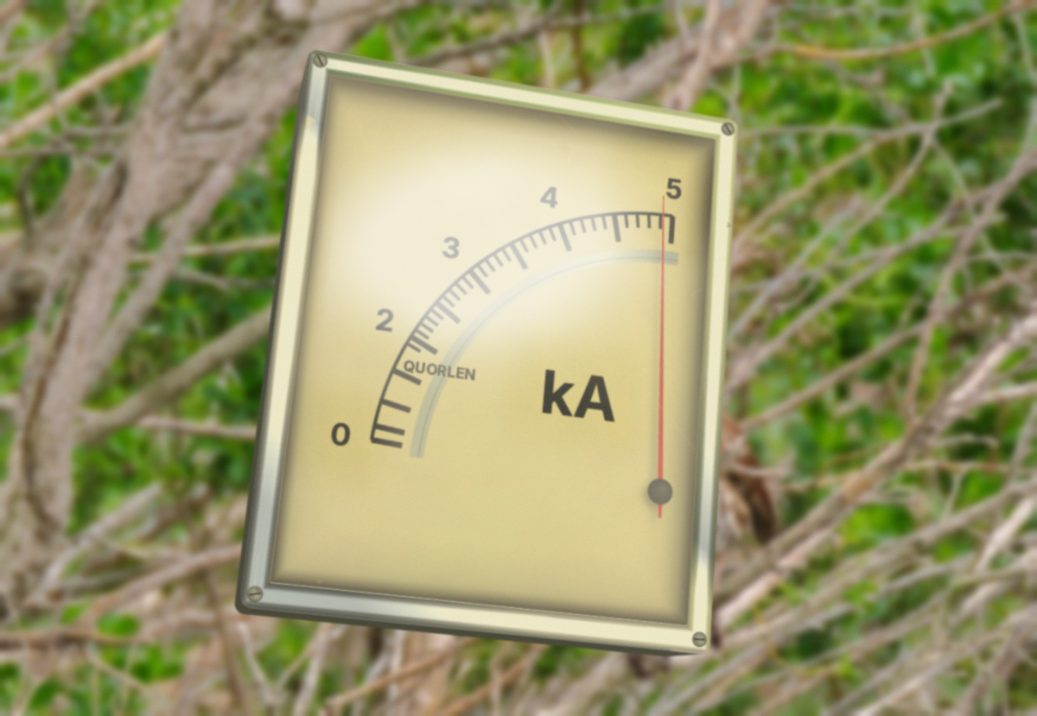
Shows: 4.9 kA
